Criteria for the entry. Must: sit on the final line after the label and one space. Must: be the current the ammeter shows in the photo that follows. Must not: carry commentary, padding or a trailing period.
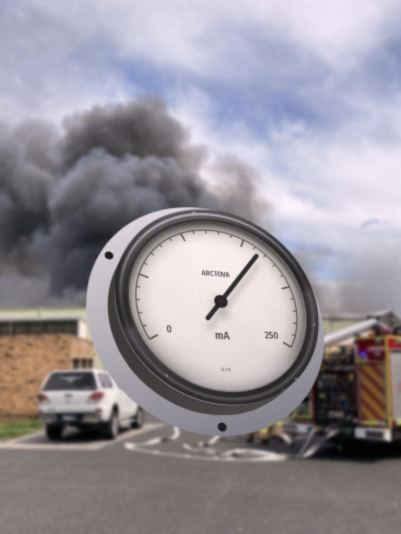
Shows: 165 mA
